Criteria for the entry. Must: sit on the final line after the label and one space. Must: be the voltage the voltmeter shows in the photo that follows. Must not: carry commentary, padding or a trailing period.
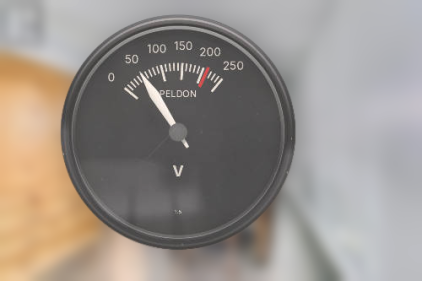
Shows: 50 V
